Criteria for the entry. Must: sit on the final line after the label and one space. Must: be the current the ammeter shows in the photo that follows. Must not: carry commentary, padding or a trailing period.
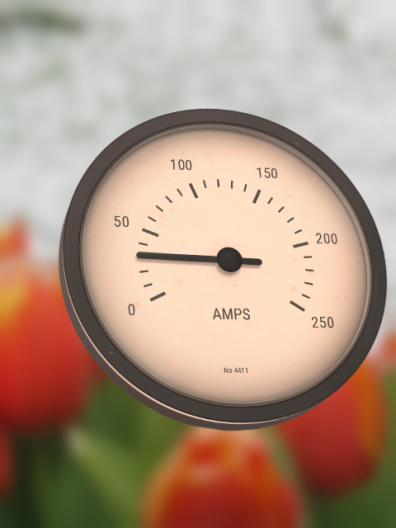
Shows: 30 A
